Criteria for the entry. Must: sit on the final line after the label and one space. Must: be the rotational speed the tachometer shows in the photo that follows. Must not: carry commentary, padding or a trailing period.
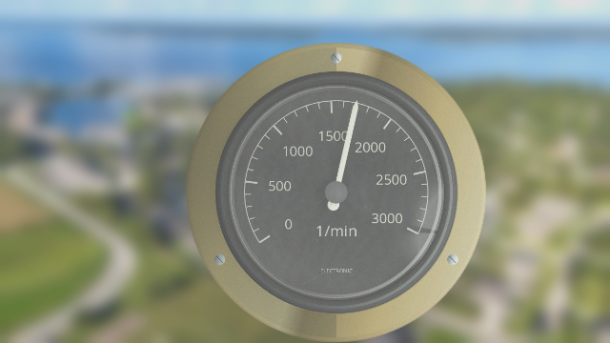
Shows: 1700 rpm
